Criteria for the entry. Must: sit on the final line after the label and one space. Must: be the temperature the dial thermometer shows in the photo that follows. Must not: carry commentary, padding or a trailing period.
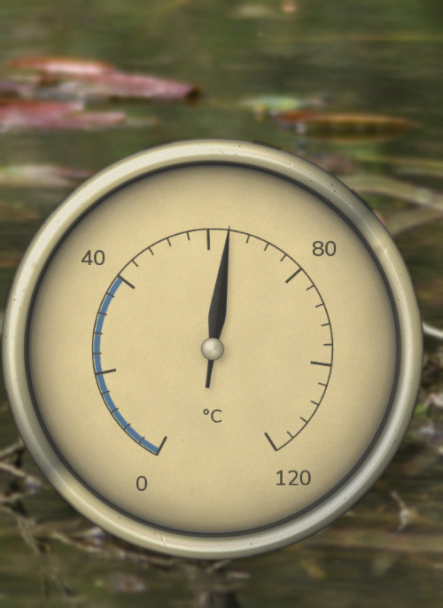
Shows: 64 °C
